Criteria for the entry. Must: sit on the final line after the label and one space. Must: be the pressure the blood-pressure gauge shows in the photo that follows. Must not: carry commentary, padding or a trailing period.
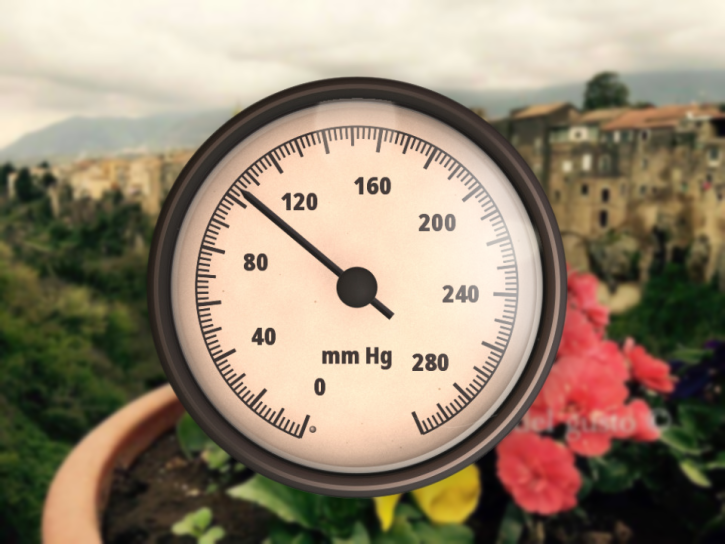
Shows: 104 mmHg
